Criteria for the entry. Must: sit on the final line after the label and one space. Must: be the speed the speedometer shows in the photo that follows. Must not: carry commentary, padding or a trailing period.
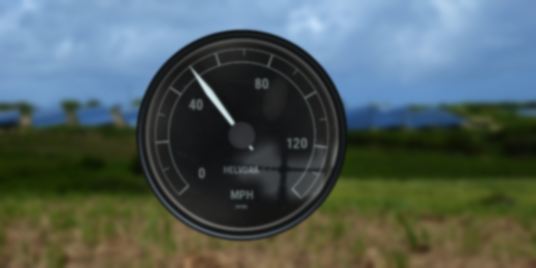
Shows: 50 mph
